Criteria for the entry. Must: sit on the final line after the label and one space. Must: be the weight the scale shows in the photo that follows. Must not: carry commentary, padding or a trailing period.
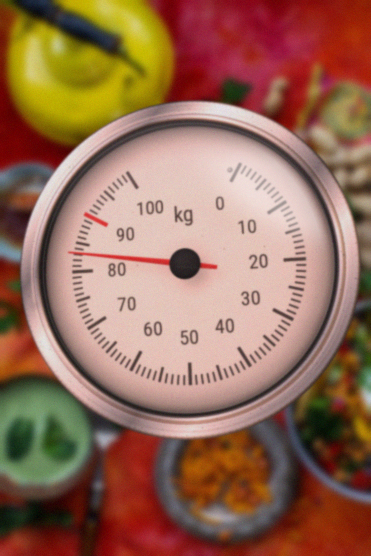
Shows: 83 kg
